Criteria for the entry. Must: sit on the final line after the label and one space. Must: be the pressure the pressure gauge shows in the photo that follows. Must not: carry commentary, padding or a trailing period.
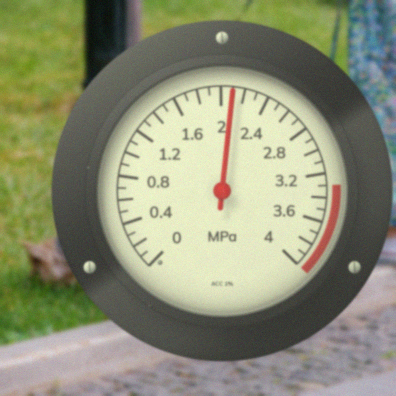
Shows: 2.1 MPa
